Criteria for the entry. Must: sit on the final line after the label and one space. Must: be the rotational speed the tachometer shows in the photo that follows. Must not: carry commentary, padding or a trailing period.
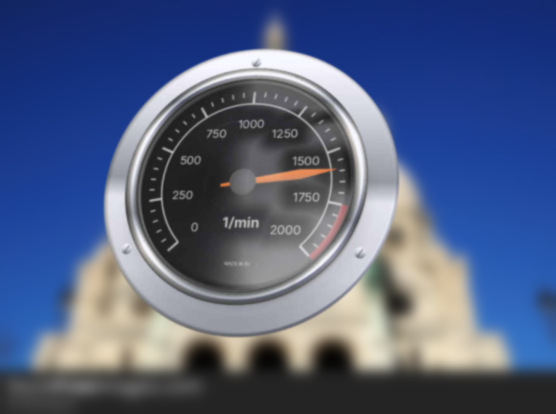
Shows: 1600 rpm
